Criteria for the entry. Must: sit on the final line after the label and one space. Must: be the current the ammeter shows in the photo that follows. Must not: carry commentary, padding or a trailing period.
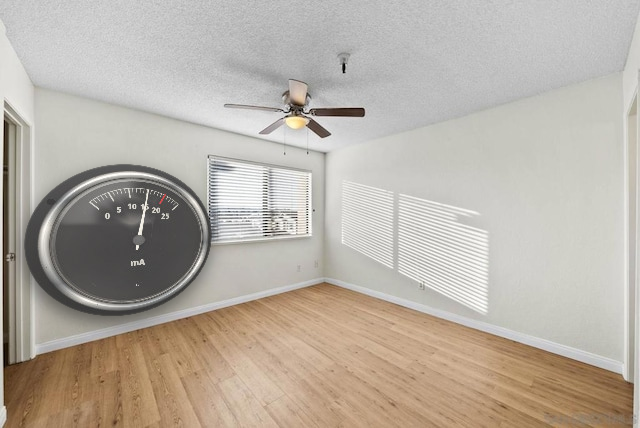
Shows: 15 mA
